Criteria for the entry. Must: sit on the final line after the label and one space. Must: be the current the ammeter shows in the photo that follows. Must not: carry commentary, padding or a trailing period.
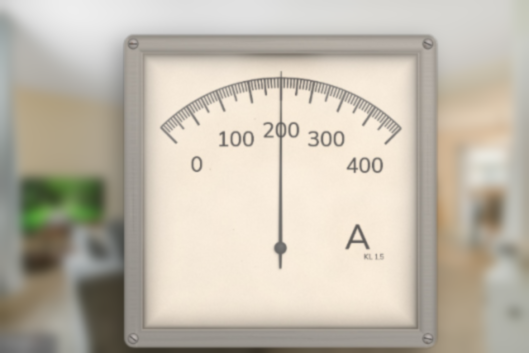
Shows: 200 A
